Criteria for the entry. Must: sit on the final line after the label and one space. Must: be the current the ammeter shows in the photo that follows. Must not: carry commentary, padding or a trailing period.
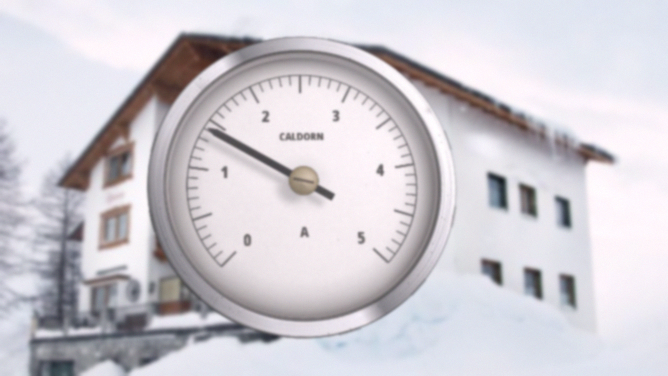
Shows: 1.4 A
